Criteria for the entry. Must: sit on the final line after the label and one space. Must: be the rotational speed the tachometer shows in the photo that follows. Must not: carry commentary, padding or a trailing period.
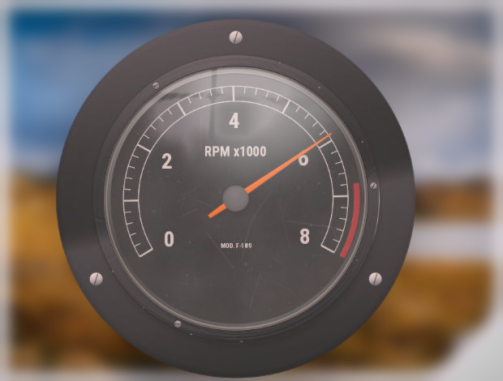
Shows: 5900 rpm
